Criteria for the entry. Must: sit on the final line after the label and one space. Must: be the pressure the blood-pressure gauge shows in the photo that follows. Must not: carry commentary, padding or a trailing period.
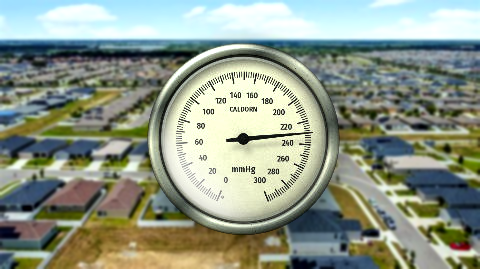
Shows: 230 mmHg
